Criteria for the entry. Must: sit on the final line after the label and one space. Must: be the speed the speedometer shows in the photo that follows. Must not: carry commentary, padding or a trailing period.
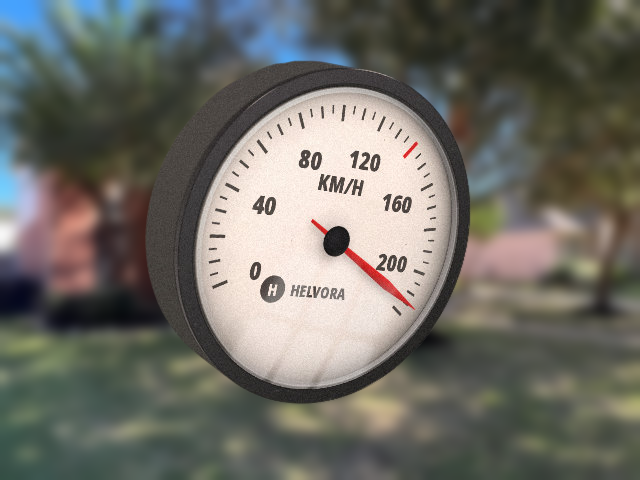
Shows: 215 km/h
